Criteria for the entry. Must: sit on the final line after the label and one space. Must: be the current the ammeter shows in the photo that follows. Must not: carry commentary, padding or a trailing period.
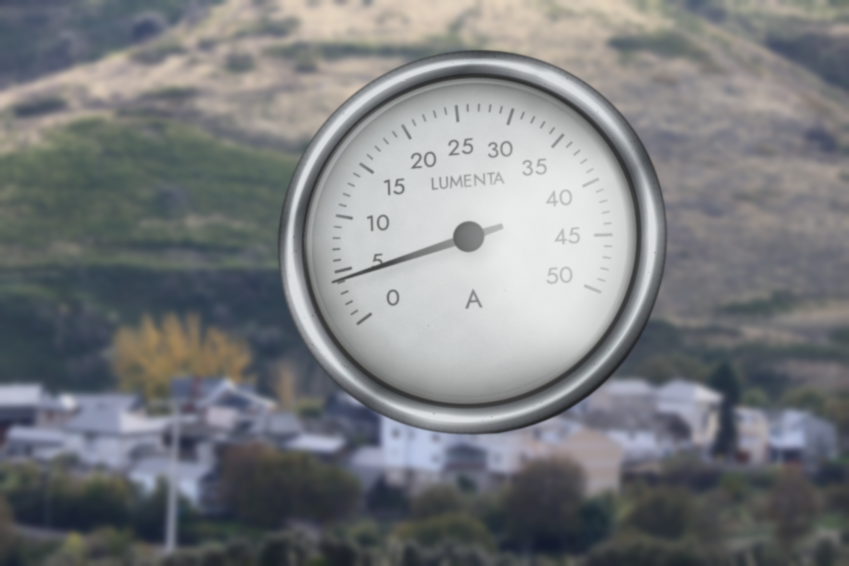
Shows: 4 A
